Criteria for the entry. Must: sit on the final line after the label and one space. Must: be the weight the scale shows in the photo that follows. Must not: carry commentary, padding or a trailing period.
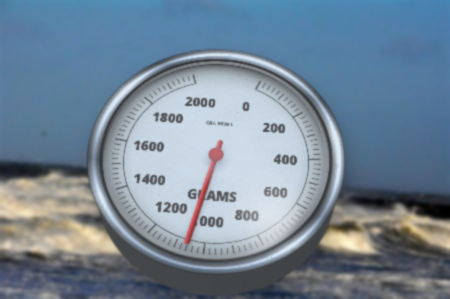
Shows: 1060 g
